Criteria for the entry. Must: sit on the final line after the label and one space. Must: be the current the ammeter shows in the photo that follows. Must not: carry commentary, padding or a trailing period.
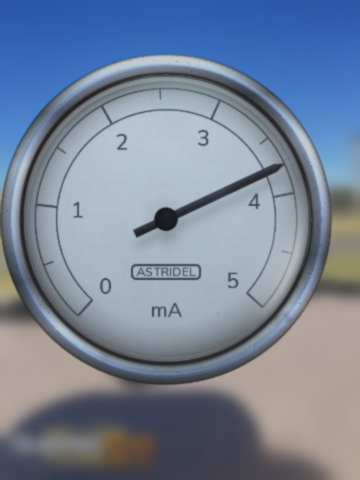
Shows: 3.75 mA
